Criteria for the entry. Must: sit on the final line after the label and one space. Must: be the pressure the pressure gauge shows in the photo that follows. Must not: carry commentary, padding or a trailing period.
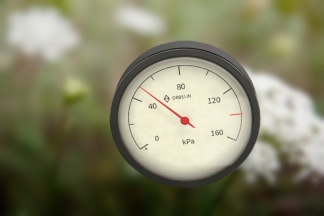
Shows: 50 kPa
